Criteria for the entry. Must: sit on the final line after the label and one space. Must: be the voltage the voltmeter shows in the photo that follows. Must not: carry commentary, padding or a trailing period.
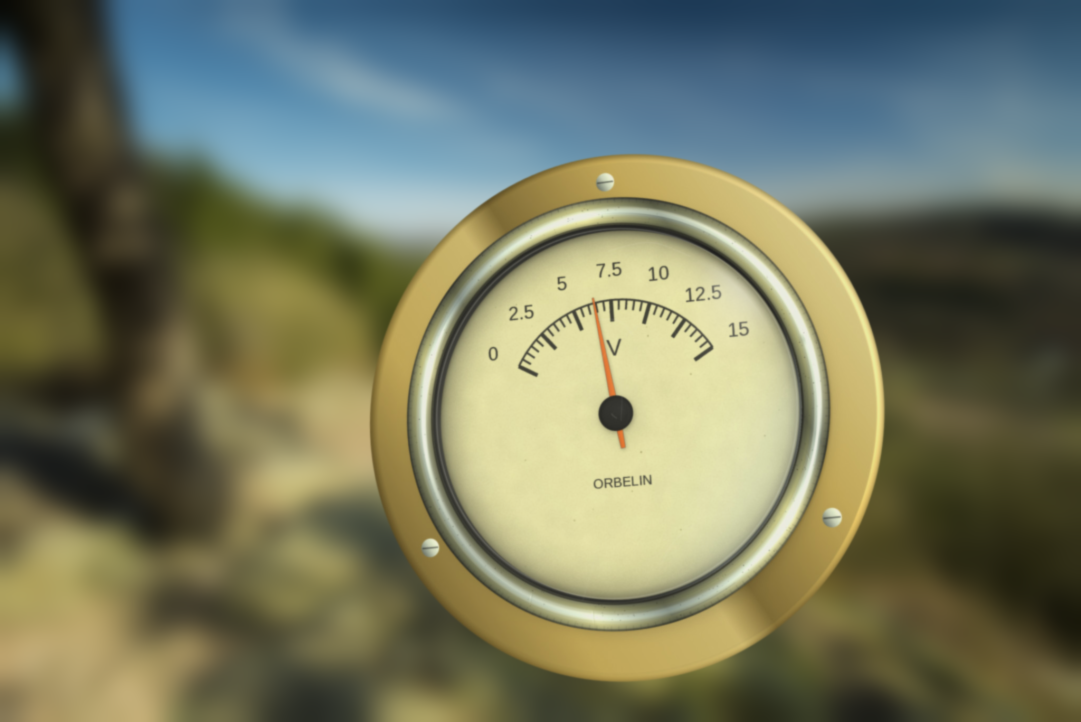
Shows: 6.5 V
